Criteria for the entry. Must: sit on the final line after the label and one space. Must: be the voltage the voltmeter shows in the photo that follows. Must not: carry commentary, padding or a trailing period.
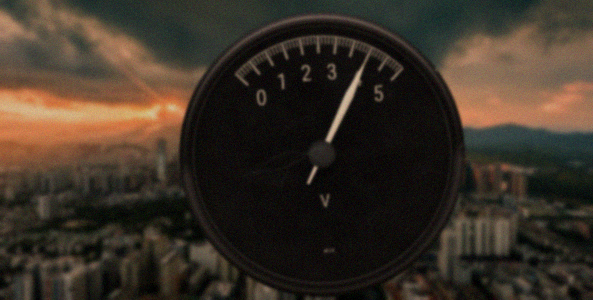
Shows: 4 V
